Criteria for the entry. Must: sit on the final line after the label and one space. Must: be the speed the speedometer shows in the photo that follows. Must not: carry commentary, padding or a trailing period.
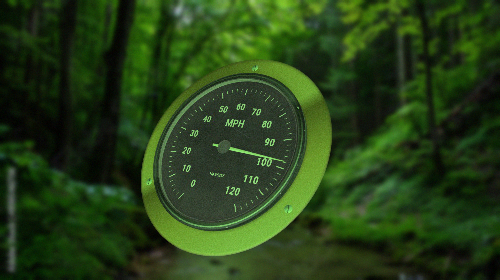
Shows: 98 mph
